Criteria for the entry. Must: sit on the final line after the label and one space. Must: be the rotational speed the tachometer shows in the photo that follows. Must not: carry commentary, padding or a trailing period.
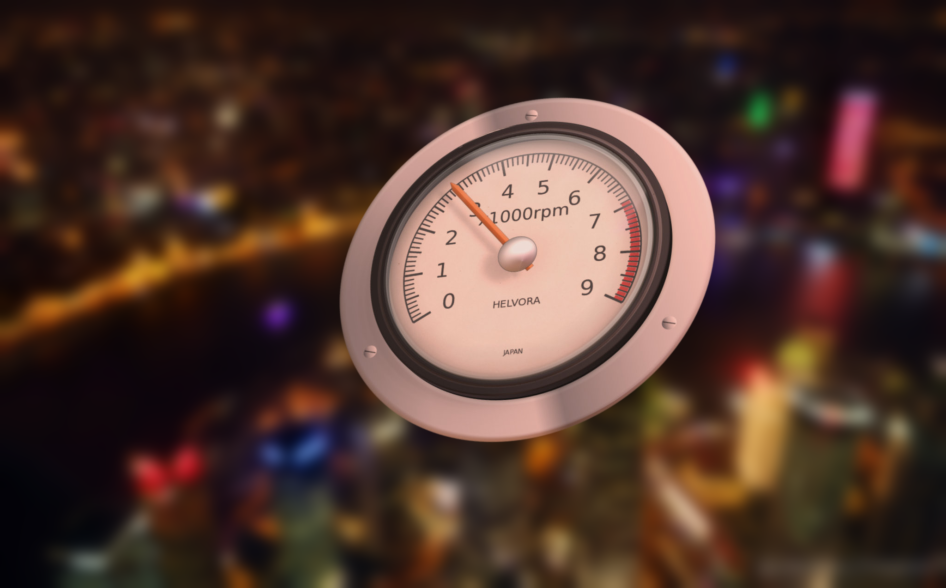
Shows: 3000 rpm
